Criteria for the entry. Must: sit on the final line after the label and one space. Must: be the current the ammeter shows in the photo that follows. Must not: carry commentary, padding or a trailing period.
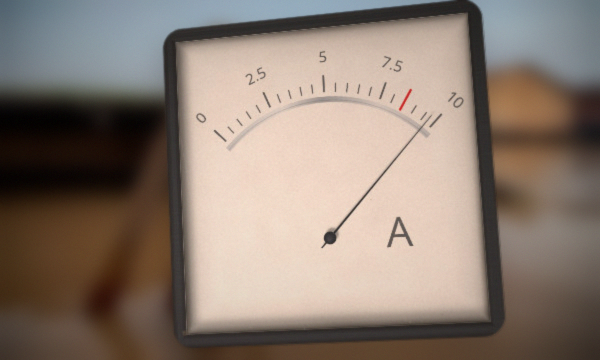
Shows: 9.75 A
